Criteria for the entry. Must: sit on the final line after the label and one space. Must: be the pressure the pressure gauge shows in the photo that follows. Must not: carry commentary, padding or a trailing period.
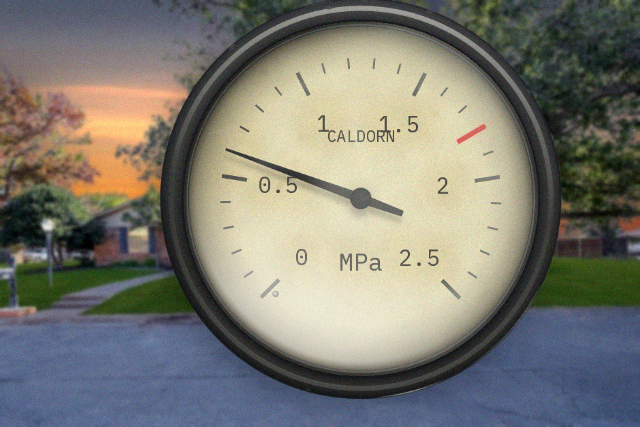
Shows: 0.6 MPa
